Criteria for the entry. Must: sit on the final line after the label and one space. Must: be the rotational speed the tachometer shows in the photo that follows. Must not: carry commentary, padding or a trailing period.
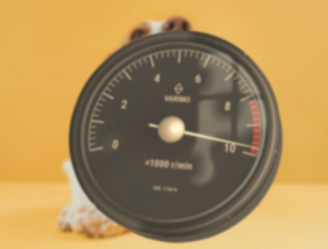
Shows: 9800 rpm
